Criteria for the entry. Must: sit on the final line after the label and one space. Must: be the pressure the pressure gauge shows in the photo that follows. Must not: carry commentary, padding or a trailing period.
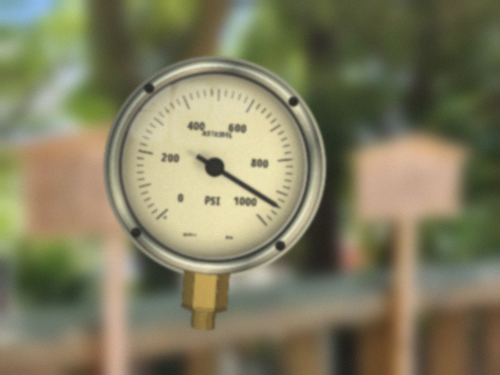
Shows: 940 psi
